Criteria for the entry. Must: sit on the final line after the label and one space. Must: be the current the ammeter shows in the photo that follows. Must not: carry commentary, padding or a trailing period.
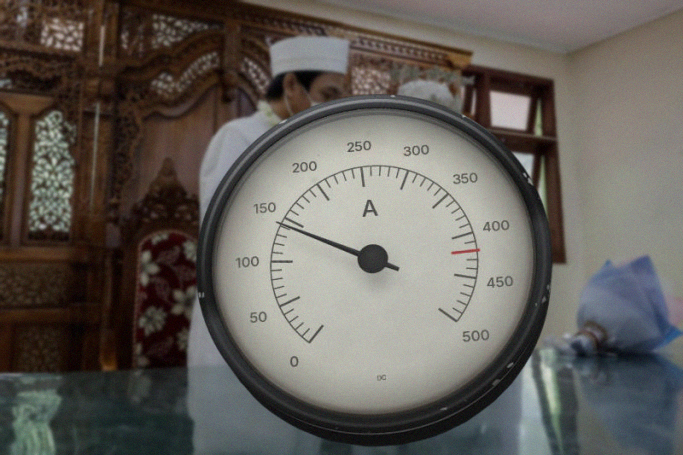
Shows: 140 A
